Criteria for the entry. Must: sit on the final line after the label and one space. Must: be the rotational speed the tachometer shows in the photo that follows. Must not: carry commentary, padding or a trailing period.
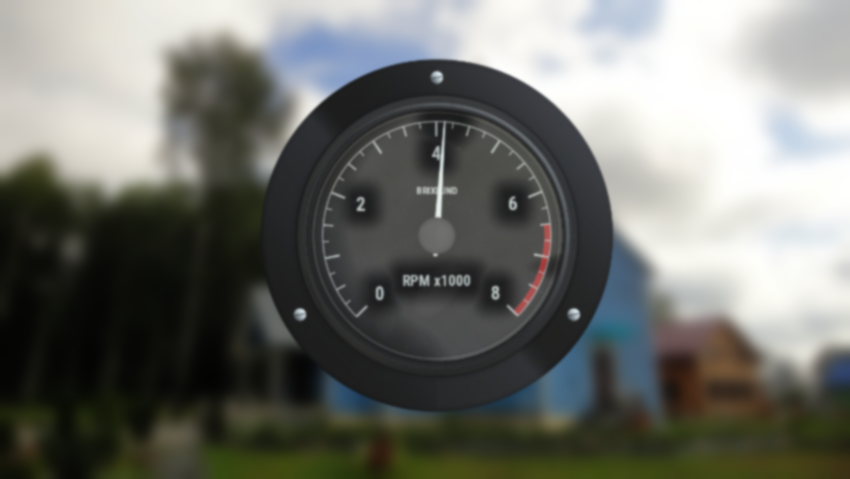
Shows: 4125 rpm
